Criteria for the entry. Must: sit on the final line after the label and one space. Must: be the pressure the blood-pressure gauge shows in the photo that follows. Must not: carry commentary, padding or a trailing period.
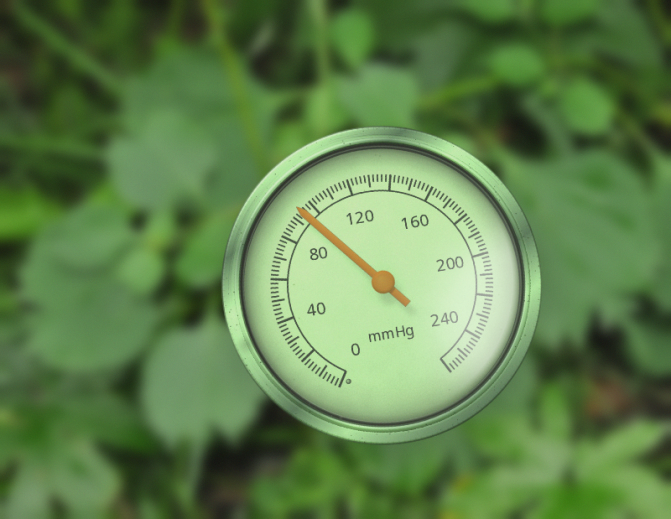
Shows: 94 mmHg
